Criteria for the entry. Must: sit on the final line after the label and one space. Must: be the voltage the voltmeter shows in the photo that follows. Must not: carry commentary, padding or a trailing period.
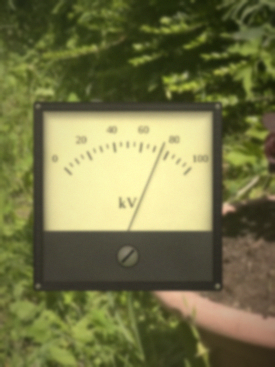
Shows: 75 kV
